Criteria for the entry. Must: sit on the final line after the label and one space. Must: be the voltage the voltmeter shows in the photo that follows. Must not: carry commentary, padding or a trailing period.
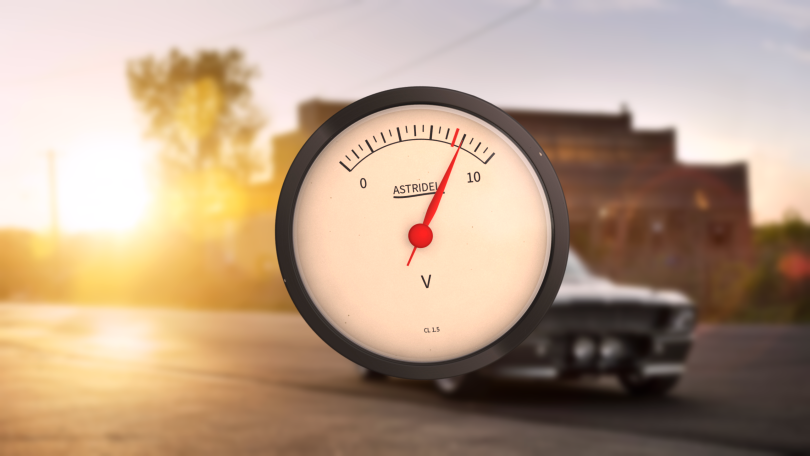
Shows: 8 V
